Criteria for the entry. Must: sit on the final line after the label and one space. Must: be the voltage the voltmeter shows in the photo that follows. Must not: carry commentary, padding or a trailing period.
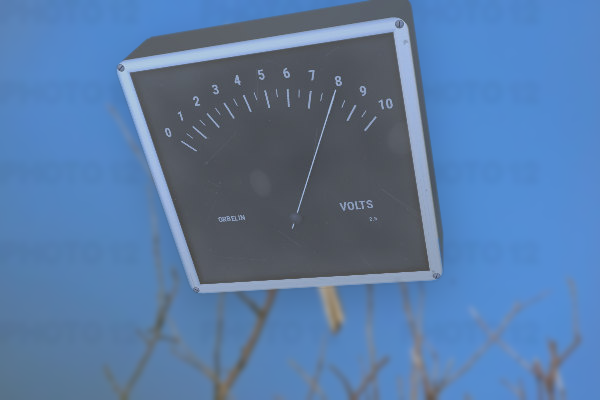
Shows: 8 V
